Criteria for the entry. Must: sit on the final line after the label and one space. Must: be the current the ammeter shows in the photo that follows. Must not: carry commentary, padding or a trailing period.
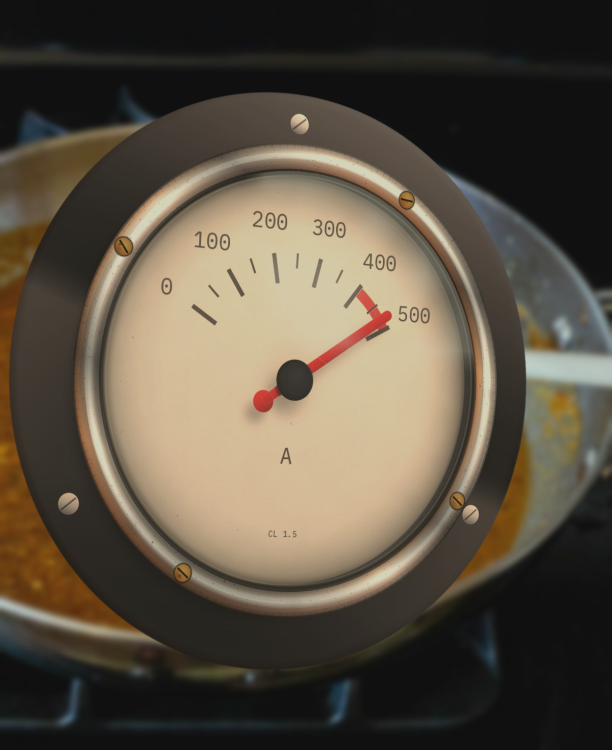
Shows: 475 A
